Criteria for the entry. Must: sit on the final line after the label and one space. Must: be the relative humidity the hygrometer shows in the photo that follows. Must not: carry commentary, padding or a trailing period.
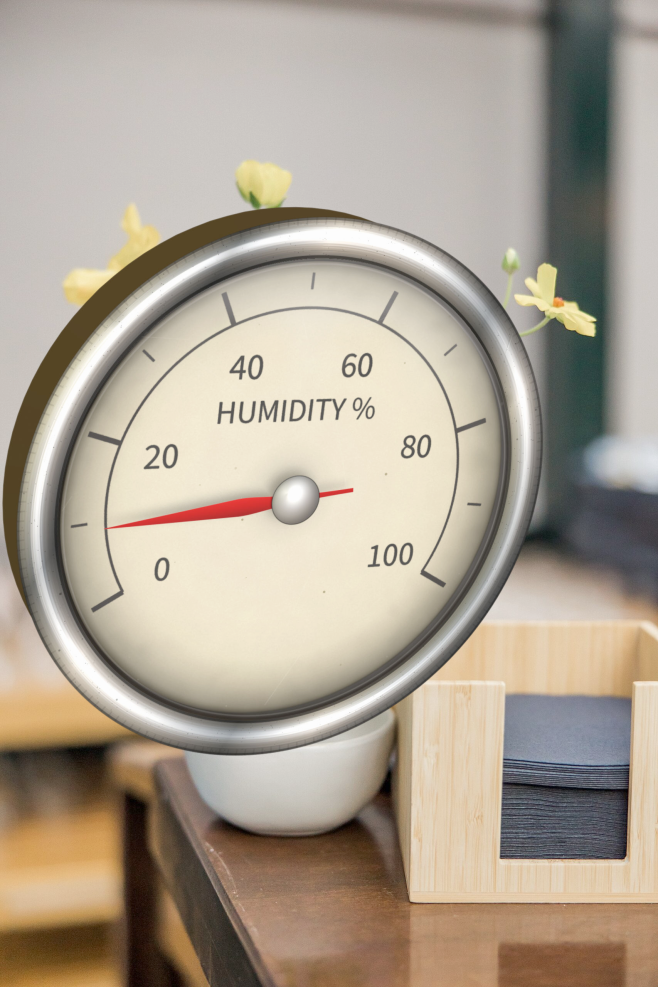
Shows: 10 %
